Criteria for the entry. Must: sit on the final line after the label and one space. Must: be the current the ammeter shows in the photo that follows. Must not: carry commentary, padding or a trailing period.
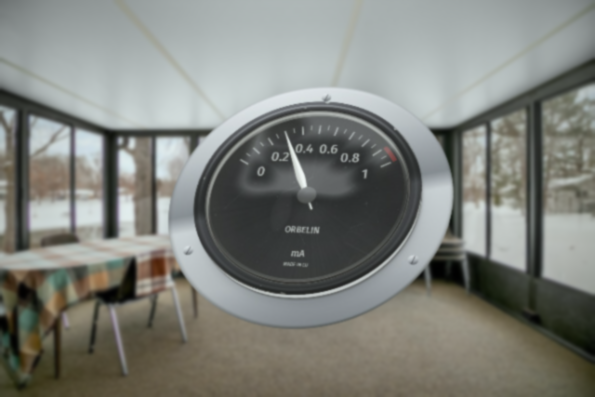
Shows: 0.3 mA
